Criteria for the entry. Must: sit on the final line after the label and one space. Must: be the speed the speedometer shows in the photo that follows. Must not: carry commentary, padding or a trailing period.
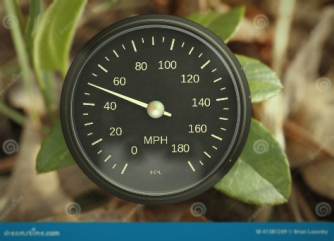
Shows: 50 mph
